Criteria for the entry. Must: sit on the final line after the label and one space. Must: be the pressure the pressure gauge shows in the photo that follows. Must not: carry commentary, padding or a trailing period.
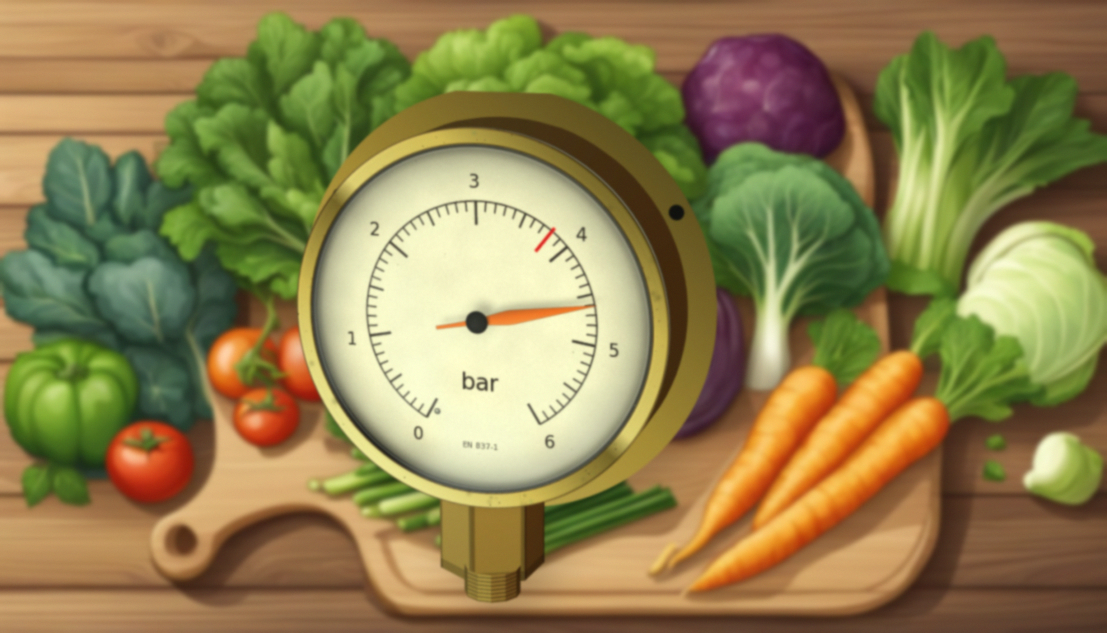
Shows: 4.6 bar
